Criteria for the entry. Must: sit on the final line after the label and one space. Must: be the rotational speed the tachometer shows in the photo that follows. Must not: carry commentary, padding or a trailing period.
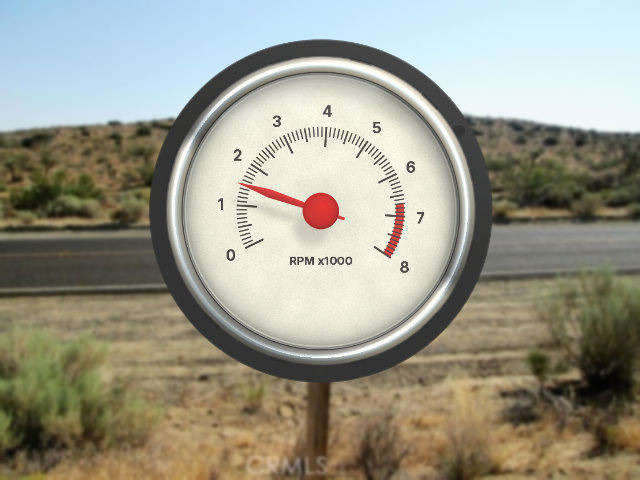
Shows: 1500 rpm
